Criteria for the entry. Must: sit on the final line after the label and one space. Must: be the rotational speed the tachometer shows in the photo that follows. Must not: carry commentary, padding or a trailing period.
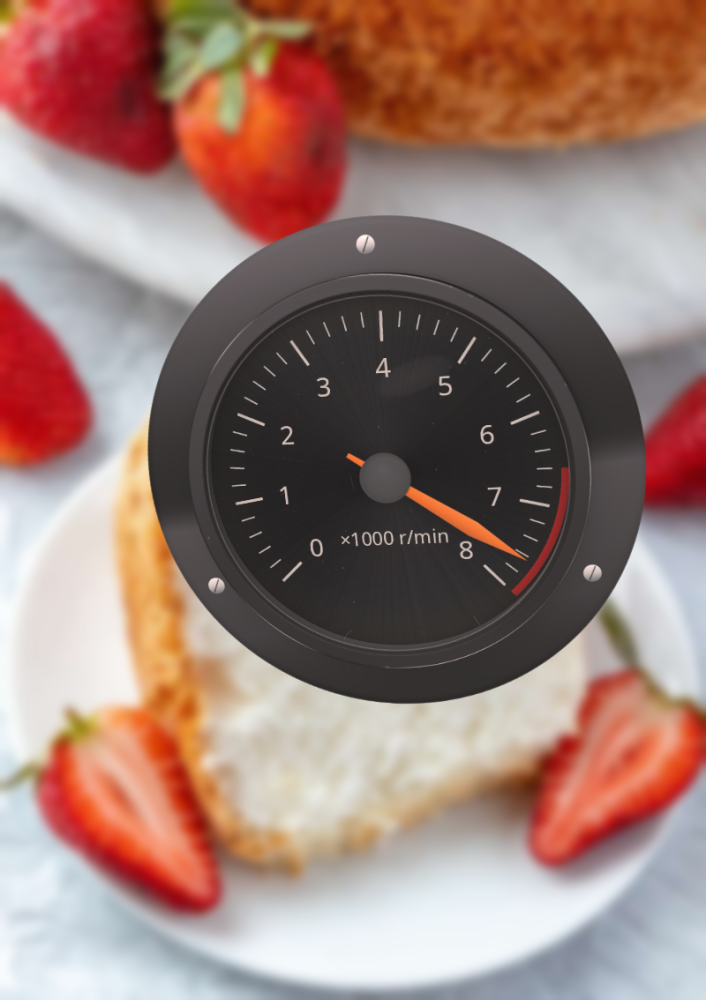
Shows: 7600 rpm
